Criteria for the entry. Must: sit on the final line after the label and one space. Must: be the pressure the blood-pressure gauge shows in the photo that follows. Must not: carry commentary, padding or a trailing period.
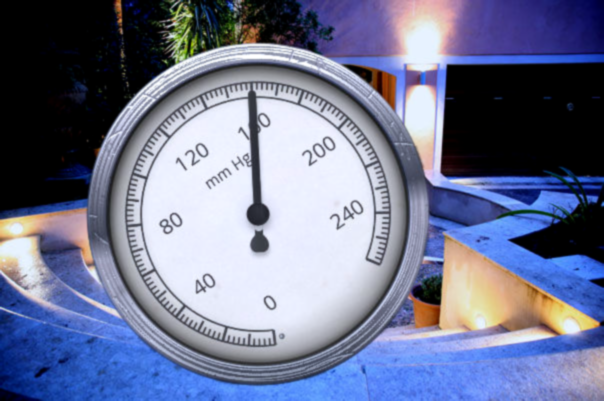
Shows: 160 mmHg
